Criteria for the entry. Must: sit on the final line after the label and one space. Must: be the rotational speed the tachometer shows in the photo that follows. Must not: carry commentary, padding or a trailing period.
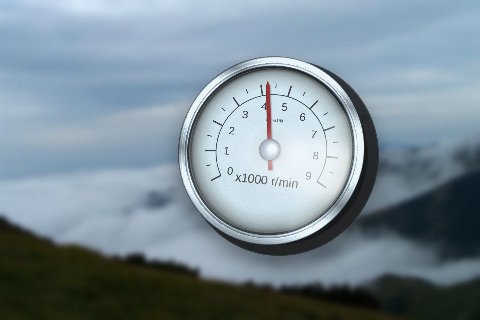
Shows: 4250 rpm
